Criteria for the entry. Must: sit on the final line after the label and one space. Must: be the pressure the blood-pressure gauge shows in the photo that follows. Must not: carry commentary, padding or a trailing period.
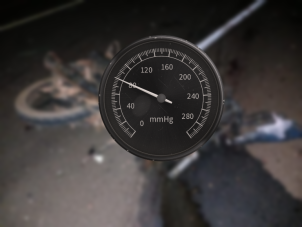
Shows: 80 mmHg
